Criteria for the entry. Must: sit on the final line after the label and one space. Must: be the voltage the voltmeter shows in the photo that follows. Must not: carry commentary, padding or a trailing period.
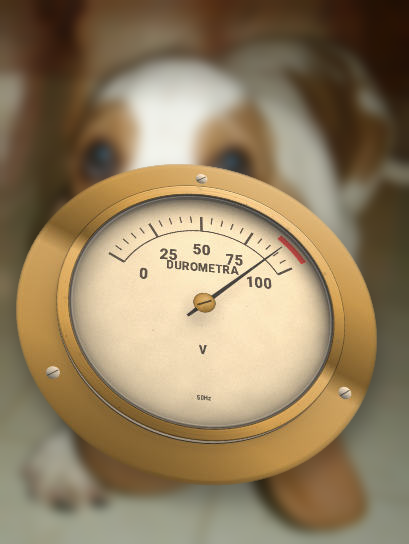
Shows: 90 V
